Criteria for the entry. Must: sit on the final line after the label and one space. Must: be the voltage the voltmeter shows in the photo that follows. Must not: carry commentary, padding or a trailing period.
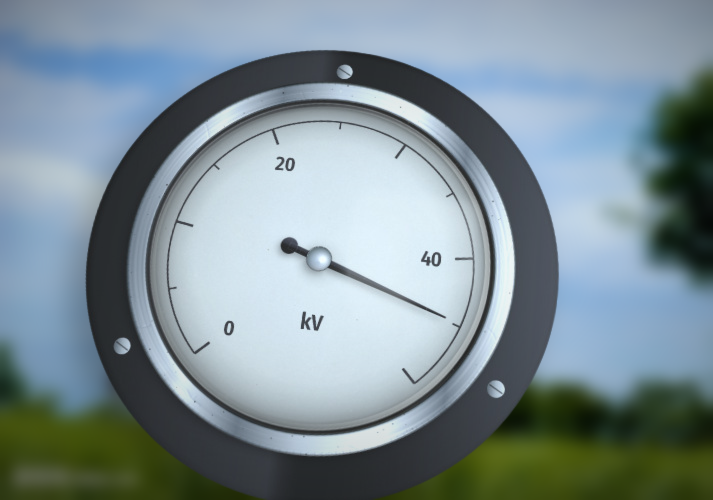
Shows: 45 kV
